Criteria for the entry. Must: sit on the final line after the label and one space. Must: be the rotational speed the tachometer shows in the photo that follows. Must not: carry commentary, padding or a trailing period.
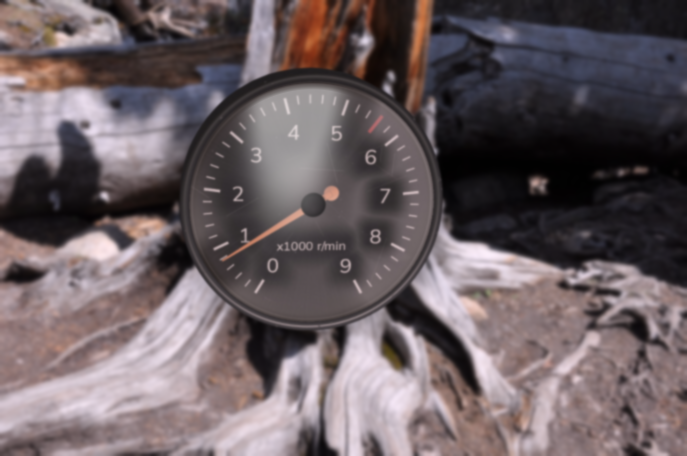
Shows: 800 rpm
